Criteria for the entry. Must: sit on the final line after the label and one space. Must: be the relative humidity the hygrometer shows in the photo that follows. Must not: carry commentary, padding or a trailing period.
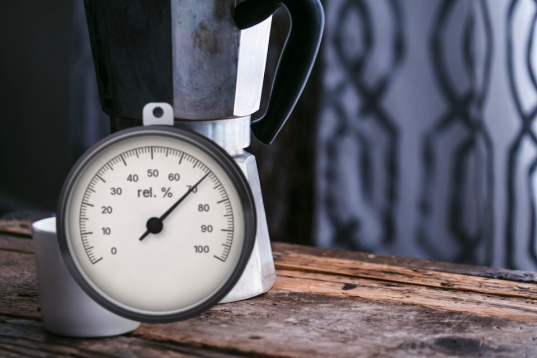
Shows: 70 %
